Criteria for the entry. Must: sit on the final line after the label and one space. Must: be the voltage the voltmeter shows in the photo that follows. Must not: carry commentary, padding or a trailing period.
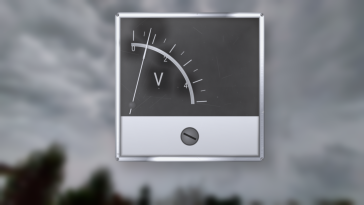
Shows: 0.75 V
